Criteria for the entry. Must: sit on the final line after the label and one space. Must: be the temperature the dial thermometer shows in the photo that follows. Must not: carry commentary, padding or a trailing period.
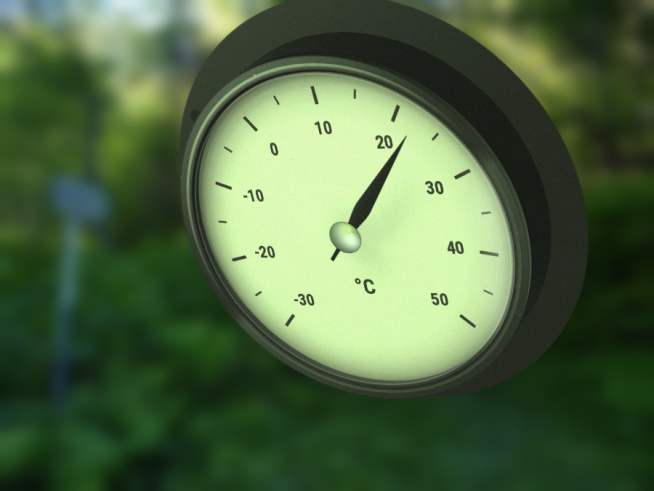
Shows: 22.5 °C
